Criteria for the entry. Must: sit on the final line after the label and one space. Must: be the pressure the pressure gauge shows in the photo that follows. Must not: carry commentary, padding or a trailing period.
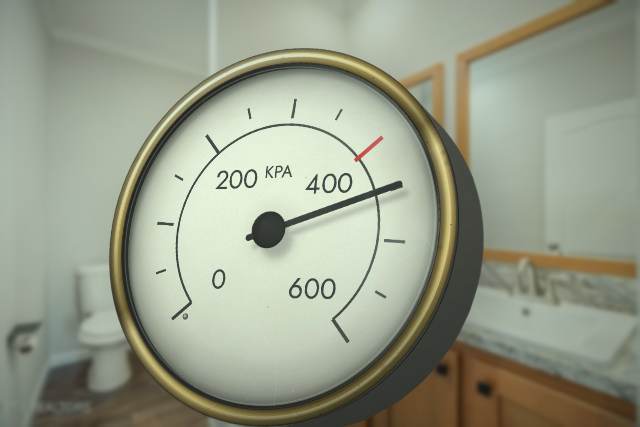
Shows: 450 kPa
